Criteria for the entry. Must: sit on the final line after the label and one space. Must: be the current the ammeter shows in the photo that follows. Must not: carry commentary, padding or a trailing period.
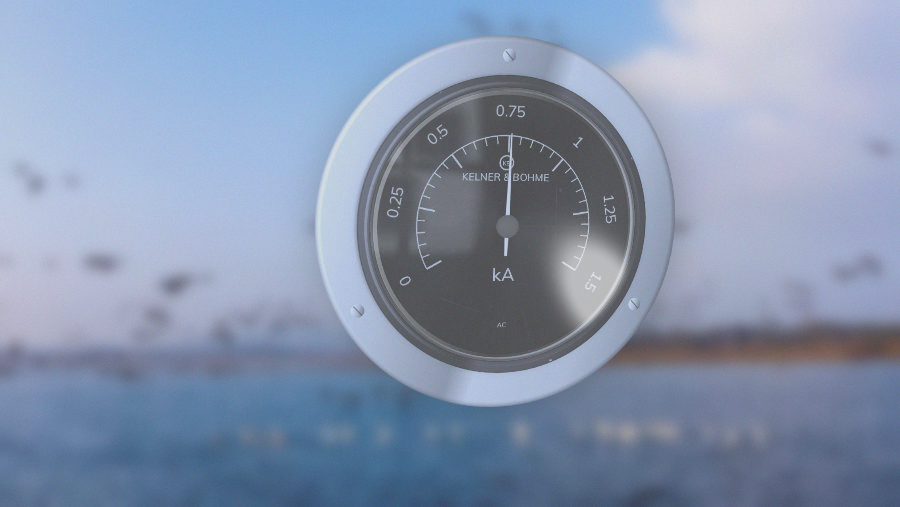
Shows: 0.75 kA
